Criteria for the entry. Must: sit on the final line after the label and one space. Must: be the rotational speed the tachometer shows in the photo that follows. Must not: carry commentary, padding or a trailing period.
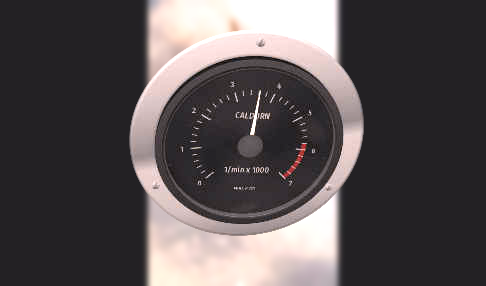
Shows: 3600 rpm
